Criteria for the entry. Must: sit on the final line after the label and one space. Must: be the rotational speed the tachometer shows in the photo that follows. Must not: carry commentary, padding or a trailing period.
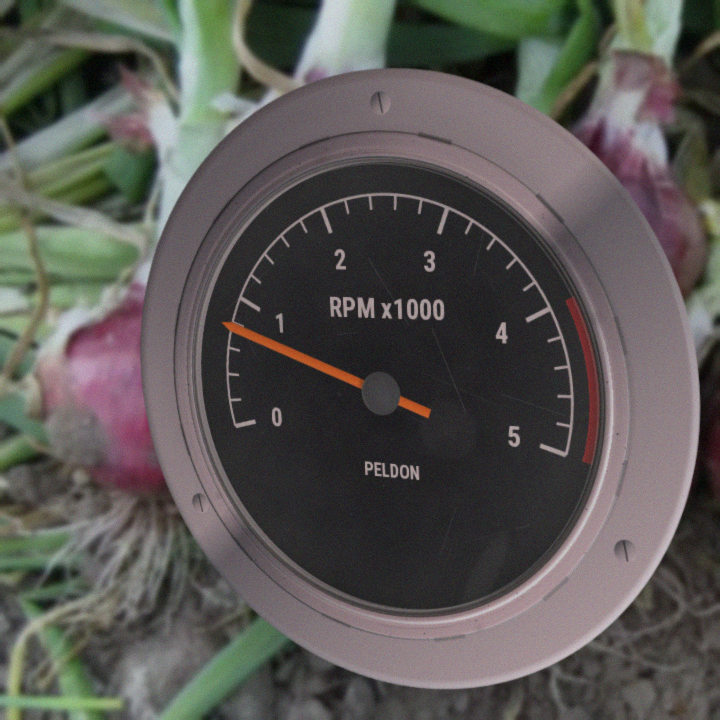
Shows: 800 rpm
